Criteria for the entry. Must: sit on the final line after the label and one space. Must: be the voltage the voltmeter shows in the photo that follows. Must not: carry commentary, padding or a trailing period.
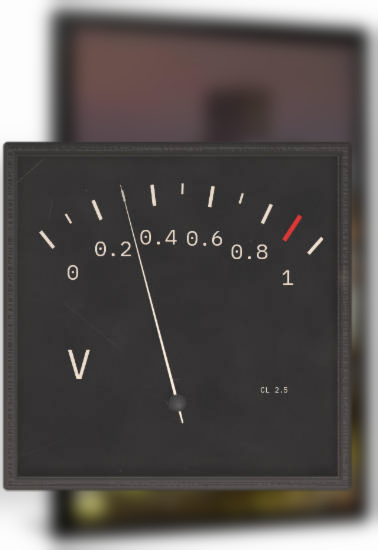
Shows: 0.3 V
